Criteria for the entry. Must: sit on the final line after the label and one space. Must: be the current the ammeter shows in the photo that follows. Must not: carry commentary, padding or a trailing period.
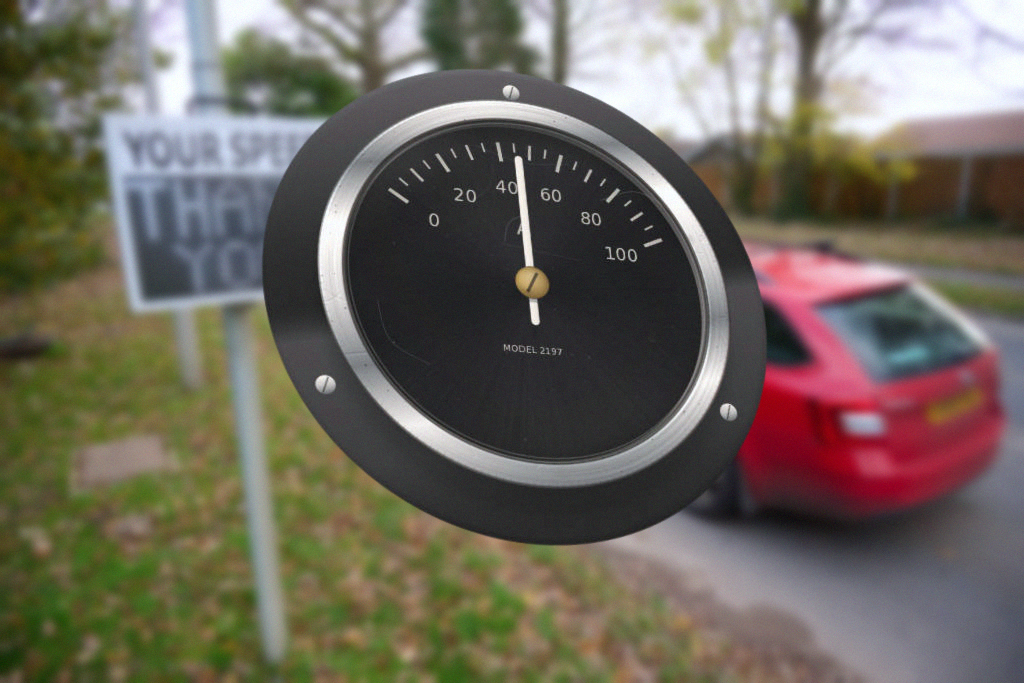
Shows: 45 A
